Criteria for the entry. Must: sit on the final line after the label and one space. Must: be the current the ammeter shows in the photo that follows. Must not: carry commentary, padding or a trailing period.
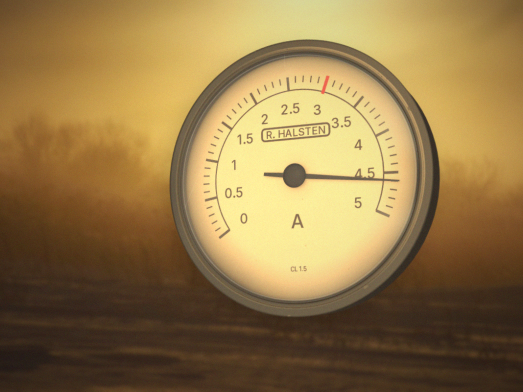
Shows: 4.6 A
